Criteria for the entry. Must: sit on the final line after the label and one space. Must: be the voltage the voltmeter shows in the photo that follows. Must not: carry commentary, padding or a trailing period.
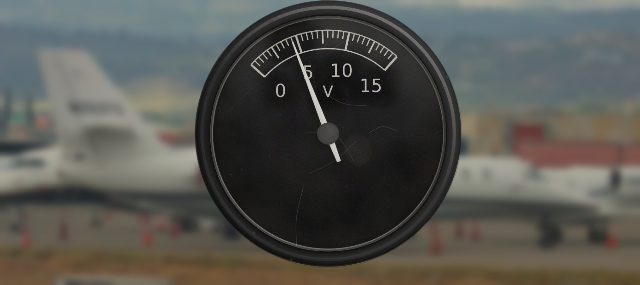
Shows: 4.5 V
